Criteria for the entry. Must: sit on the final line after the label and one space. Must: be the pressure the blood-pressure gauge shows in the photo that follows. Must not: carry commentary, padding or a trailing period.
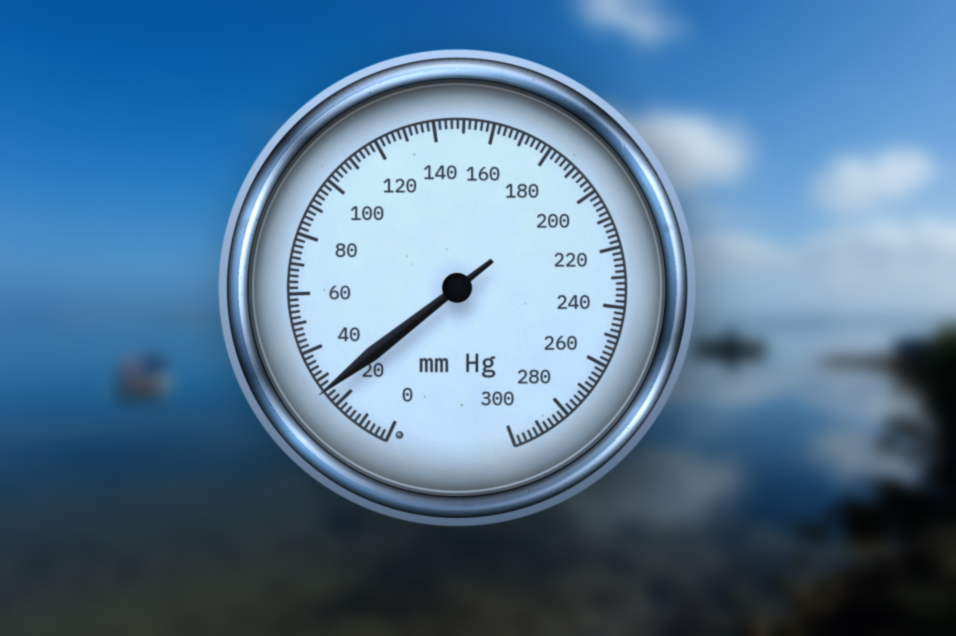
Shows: 26 mmHg
